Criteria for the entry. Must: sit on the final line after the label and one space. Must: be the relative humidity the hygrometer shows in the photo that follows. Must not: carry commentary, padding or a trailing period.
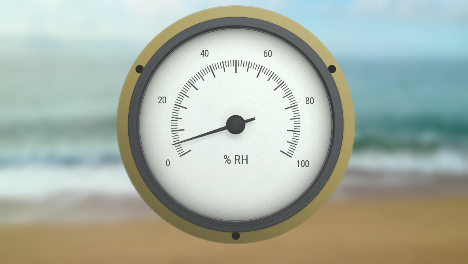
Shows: 5 %
